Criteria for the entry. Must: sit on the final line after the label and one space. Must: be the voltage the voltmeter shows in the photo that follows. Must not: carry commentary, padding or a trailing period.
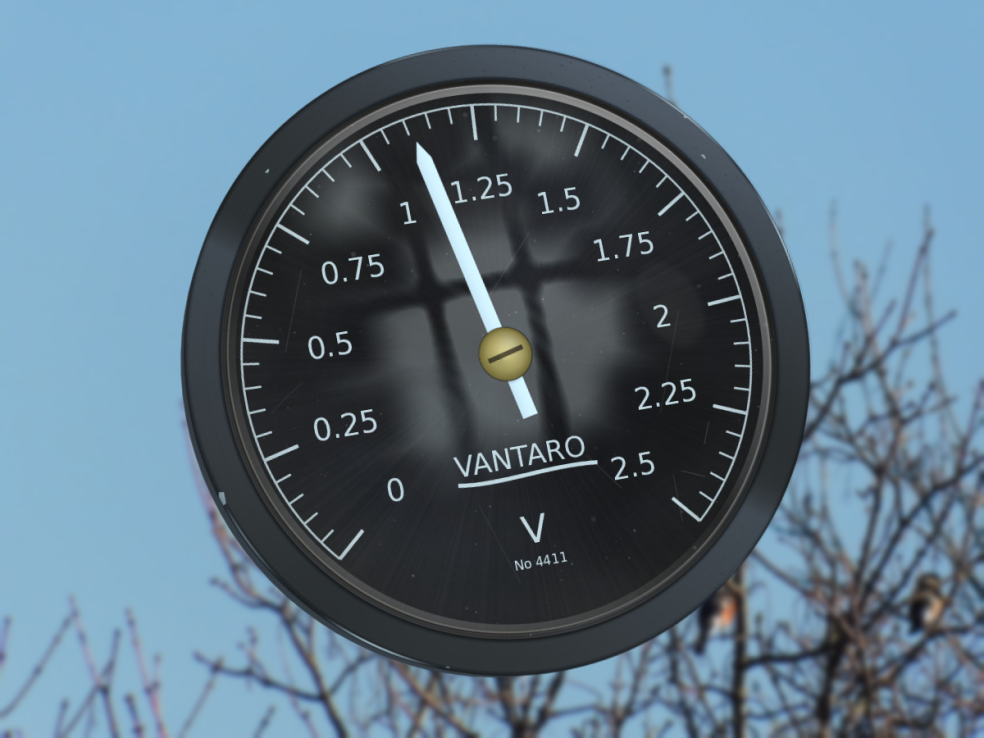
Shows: 1.1 V
